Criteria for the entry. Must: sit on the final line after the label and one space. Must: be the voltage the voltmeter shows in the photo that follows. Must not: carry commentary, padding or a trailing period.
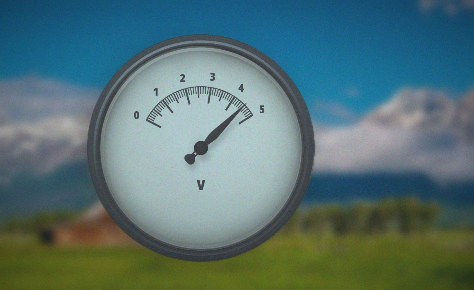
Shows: 4.5 V
